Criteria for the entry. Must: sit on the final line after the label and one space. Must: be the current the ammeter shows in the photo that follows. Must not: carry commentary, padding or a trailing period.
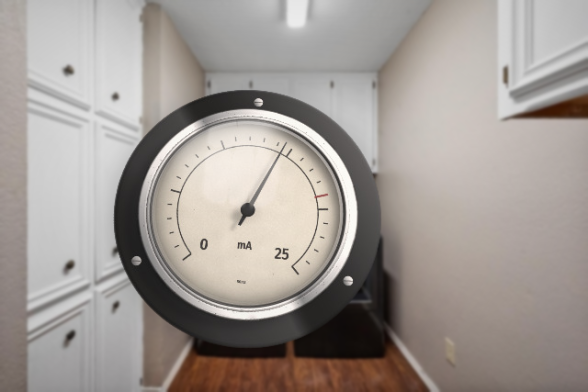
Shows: 14.5 mA
